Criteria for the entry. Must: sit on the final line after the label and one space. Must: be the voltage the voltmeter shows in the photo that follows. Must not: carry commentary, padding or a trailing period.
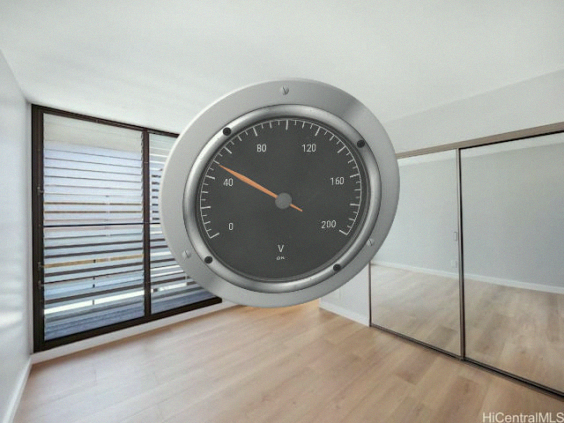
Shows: 50 V
